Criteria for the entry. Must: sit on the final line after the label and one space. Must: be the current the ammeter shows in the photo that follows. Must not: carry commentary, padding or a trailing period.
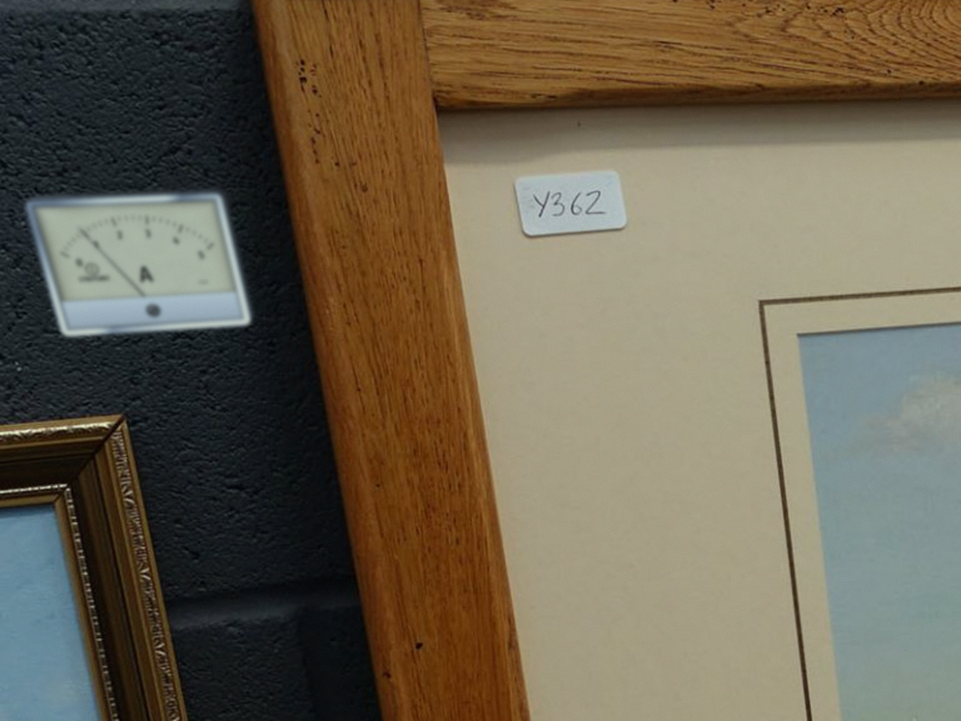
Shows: 1 A
